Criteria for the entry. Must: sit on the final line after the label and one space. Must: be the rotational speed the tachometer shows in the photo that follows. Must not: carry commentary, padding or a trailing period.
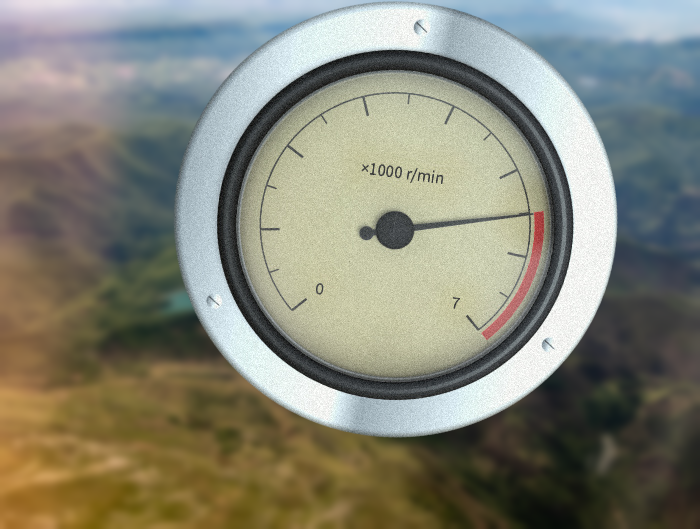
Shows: 5500 rpm
